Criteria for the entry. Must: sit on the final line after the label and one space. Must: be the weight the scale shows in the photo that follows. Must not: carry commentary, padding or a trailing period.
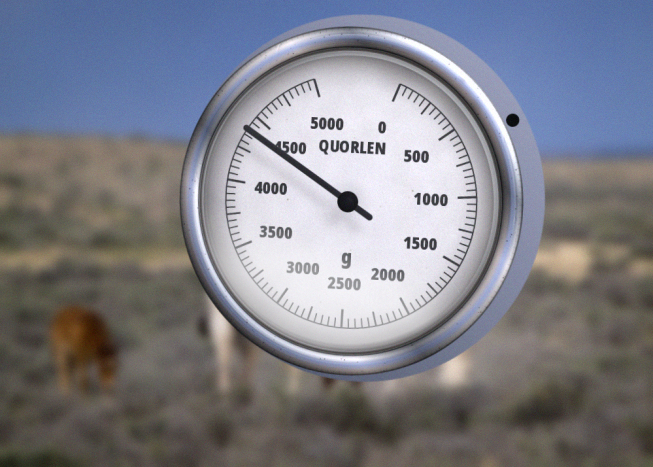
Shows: 4400 g
